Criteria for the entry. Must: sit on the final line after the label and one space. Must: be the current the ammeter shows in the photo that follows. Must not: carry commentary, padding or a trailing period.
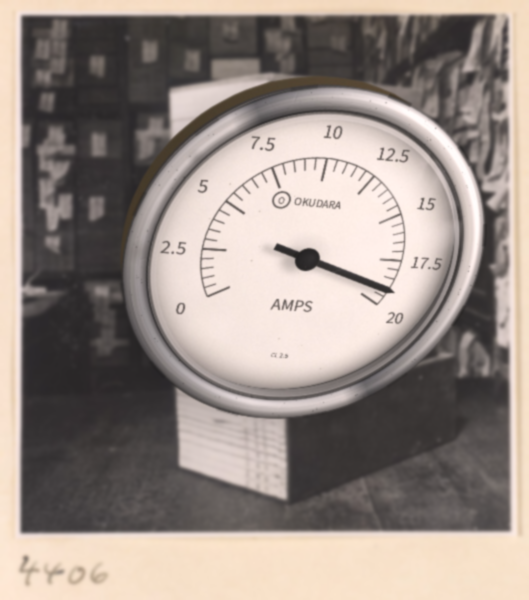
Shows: 19 A
